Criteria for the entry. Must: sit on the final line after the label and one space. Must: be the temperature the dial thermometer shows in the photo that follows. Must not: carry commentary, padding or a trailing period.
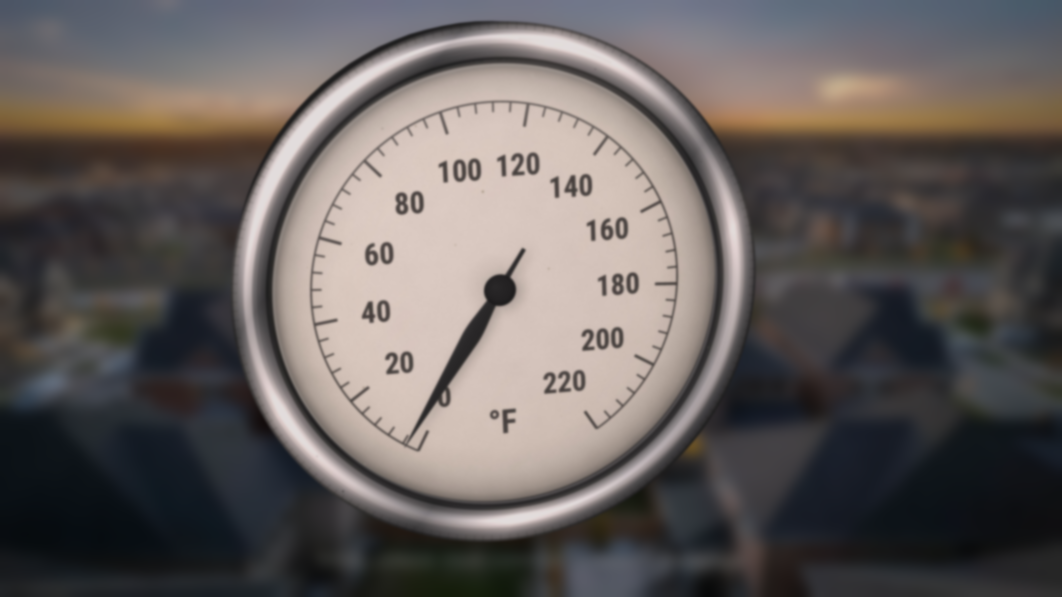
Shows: 4 °F
